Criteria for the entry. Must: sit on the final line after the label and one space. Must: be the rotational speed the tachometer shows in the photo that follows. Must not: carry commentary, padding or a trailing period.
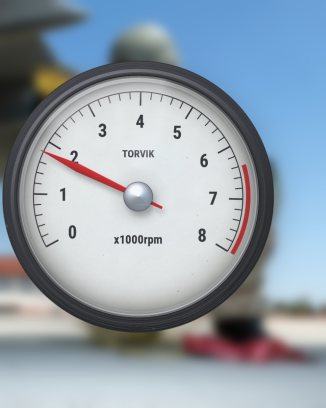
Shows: 1800 rpm
